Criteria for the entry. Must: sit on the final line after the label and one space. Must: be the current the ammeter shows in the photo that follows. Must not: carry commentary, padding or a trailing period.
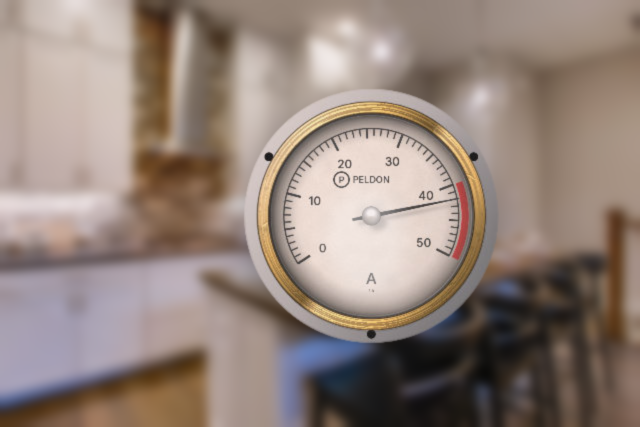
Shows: 42 A
